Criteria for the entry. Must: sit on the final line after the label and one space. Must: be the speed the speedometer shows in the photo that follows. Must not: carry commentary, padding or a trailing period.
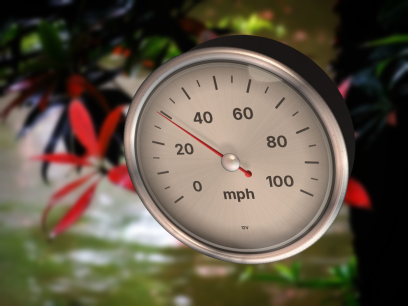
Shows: 30 mph
